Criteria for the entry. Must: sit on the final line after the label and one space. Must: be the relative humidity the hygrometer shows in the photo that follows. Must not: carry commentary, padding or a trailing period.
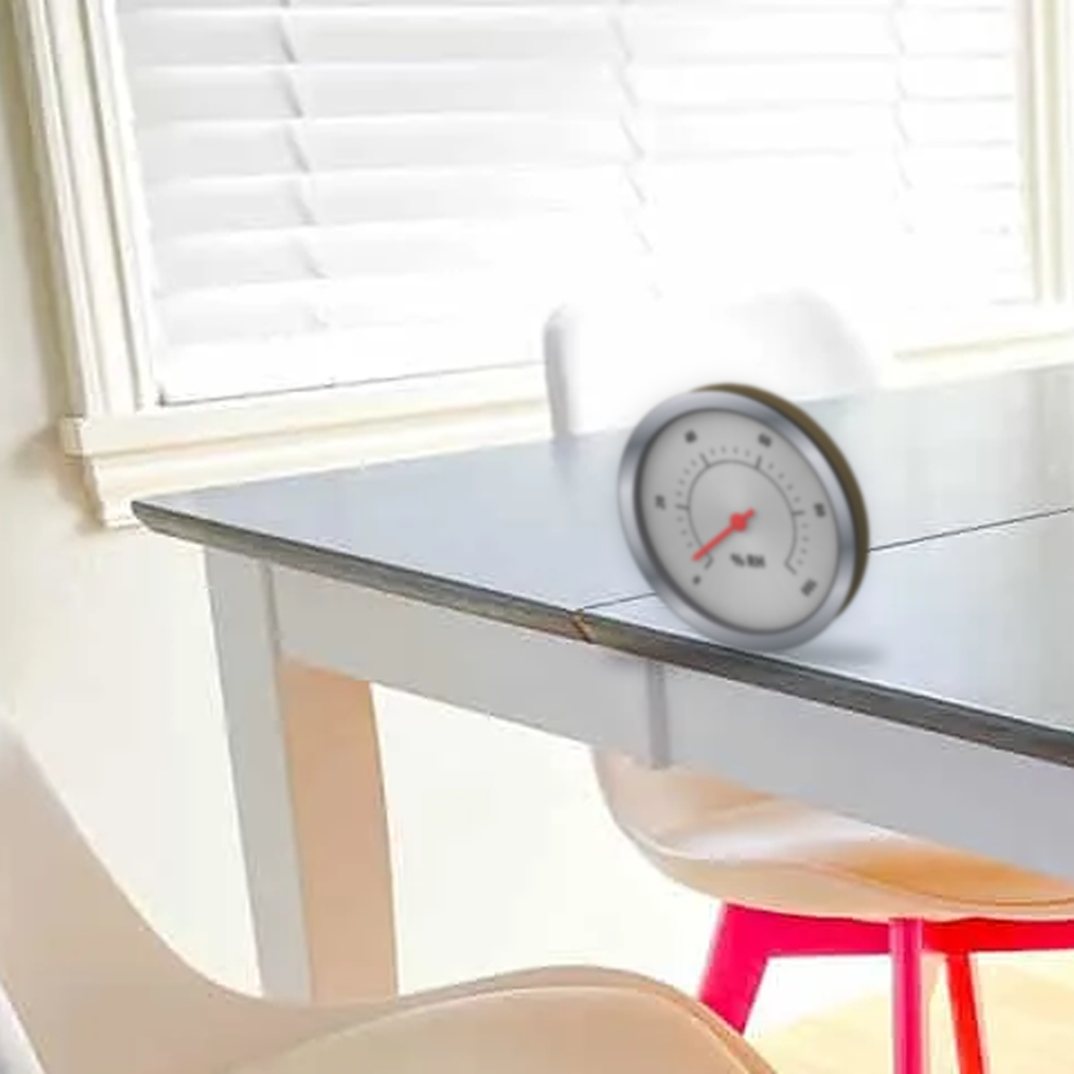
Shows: 4 %
